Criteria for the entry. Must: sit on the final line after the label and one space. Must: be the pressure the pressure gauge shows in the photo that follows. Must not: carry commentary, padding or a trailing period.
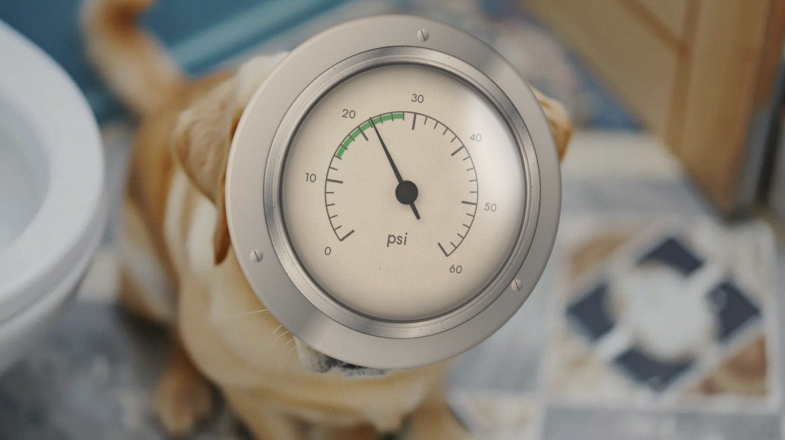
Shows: 22 psi
